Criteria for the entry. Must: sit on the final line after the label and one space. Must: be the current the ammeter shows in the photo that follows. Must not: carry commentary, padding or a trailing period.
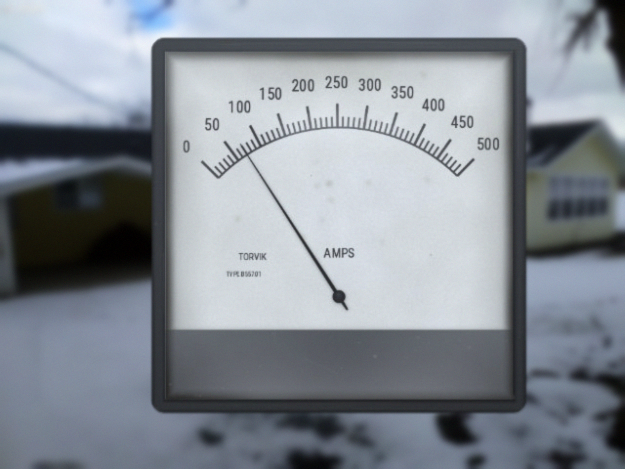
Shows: 70 A
